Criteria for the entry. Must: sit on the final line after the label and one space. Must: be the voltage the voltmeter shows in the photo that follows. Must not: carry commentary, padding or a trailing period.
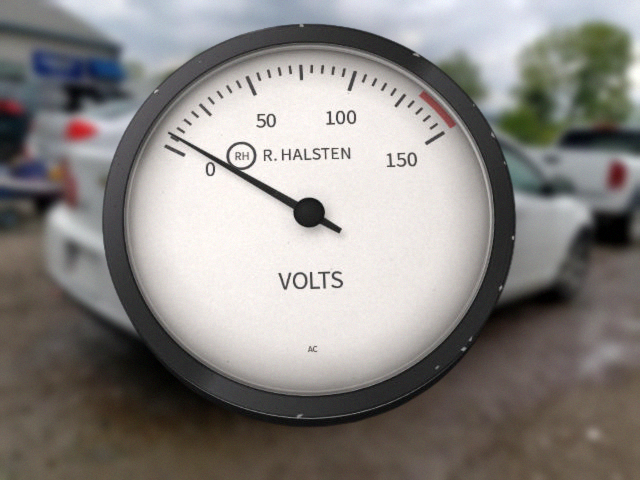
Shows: 5 V
